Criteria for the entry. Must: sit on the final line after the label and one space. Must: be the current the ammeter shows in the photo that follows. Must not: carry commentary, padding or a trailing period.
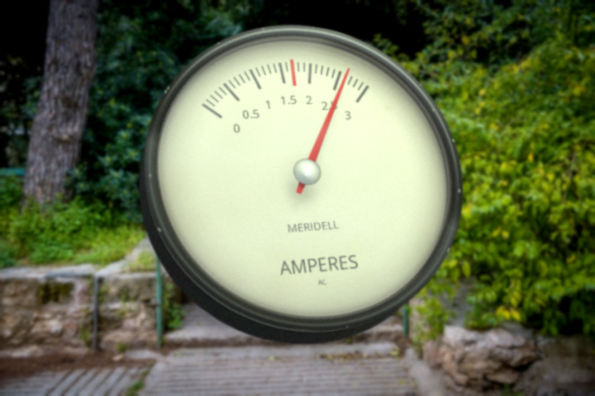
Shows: 2.6 A
